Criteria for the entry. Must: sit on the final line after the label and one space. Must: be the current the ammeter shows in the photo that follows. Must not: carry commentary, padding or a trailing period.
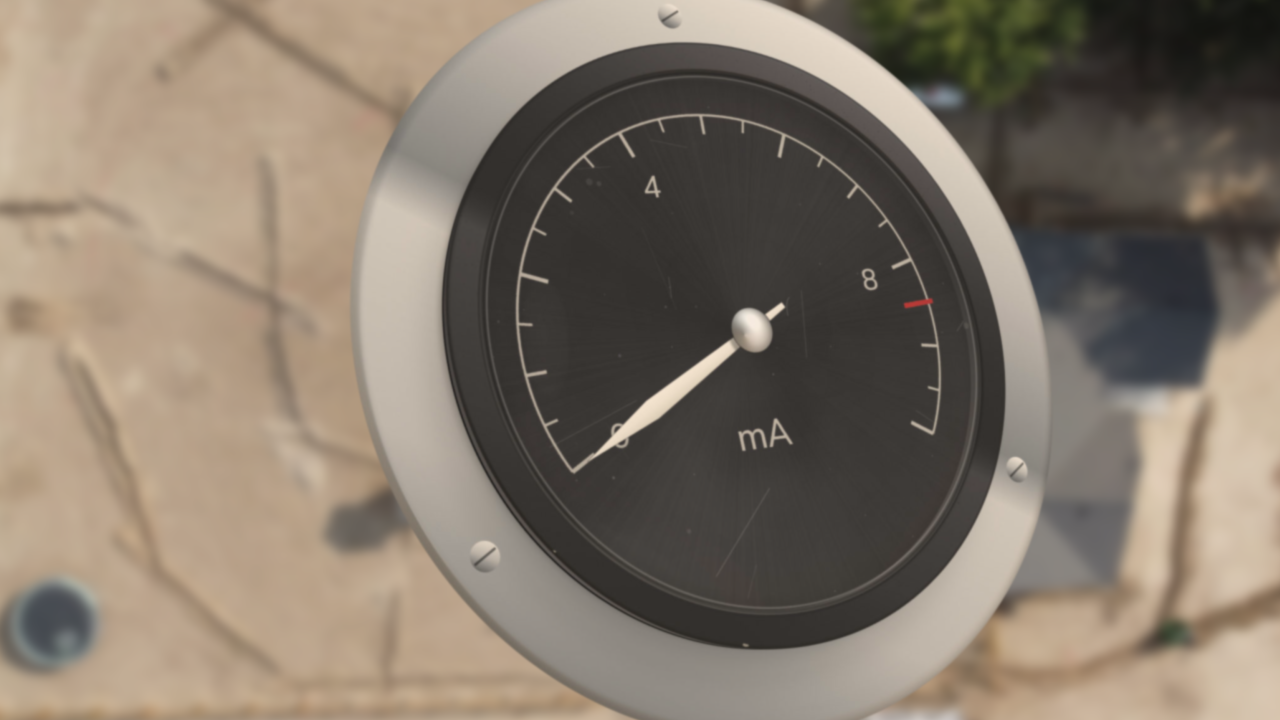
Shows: 0 mA
